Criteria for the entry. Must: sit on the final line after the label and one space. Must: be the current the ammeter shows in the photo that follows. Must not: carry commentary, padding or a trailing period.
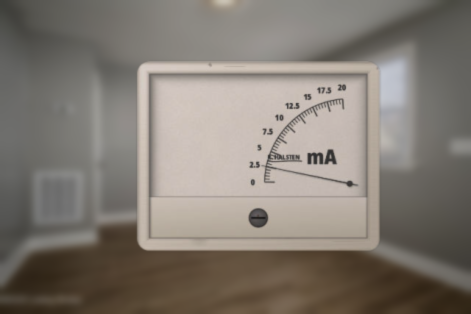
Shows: 2.5 mA
